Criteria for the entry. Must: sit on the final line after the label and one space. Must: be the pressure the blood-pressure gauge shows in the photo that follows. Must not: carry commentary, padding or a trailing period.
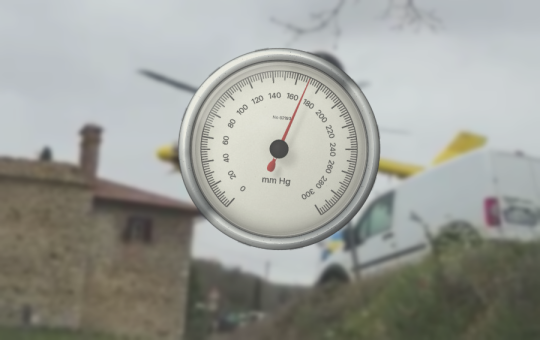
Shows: 170 mmHg
